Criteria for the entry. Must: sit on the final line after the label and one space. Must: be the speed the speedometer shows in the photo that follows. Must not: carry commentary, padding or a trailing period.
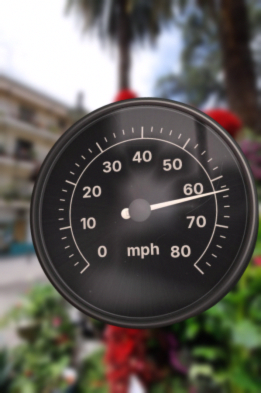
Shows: 63 mph
